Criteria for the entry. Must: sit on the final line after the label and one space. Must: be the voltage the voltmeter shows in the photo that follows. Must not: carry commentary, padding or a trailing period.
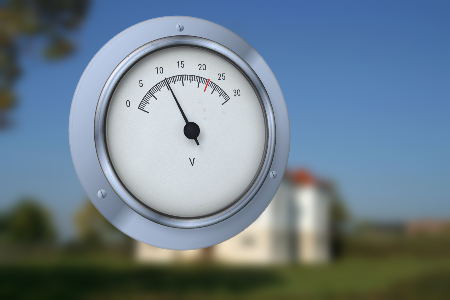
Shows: 10 V
